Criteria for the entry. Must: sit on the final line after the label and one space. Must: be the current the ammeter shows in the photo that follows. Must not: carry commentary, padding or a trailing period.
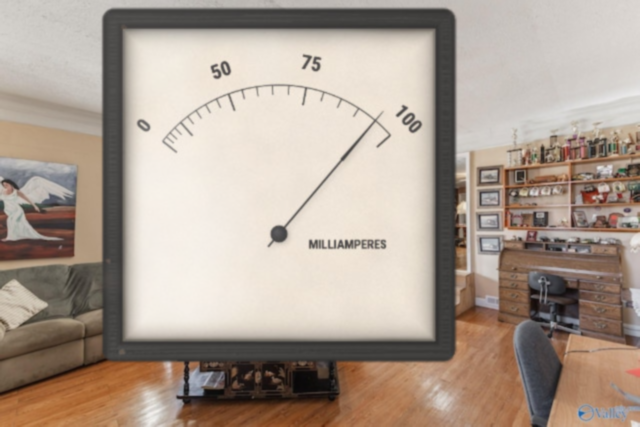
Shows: 95 mA
